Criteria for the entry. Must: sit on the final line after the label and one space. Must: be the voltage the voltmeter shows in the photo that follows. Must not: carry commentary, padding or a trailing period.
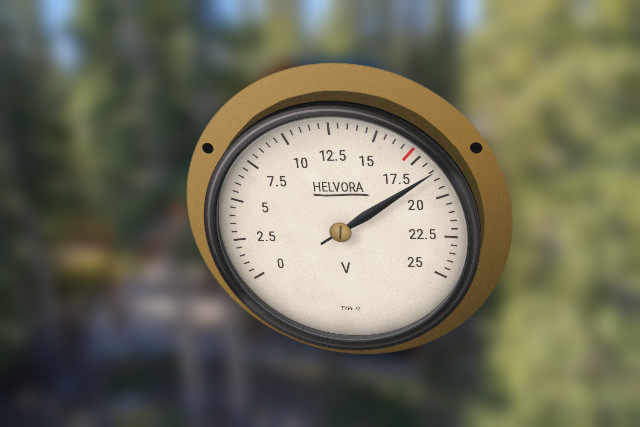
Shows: 18.5 V
